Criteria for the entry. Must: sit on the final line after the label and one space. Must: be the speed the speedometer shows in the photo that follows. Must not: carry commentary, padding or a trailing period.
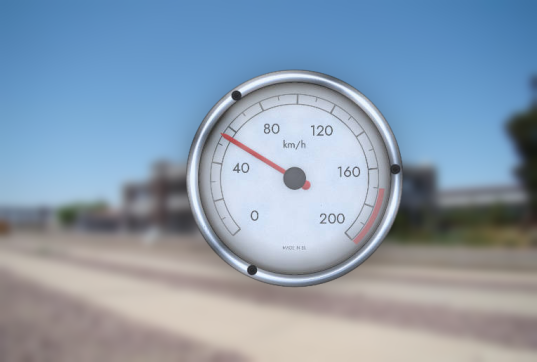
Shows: 55 km/h
